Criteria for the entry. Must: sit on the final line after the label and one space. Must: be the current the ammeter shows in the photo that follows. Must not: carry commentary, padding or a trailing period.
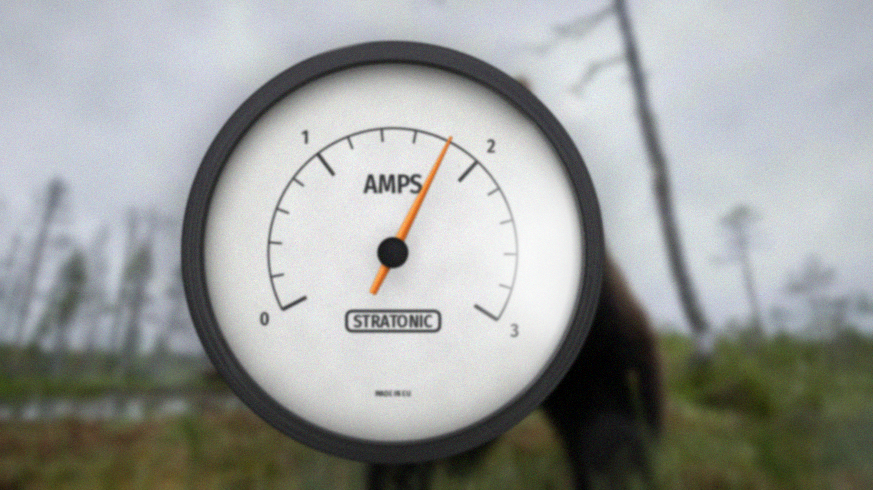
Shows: 1.8 A
